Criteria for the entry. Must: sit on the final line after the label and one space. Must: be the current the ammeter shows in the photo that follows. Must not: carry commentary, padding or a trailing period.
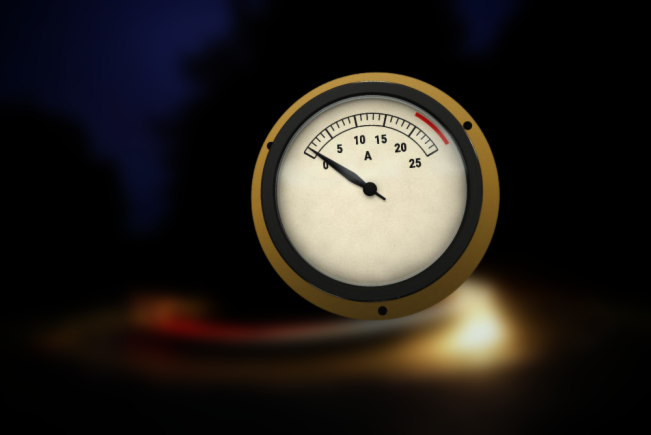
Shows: 1 A
